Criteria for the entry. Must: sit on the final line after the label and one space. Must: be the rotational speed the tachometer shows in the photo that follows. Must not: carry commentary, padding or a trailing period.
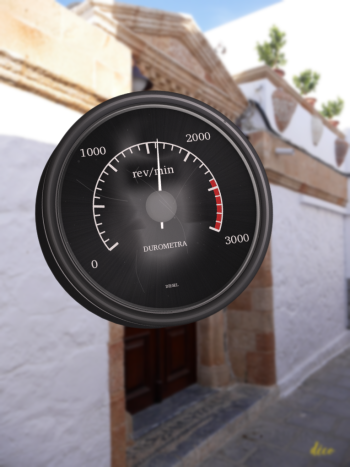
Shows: 1600 rpm
